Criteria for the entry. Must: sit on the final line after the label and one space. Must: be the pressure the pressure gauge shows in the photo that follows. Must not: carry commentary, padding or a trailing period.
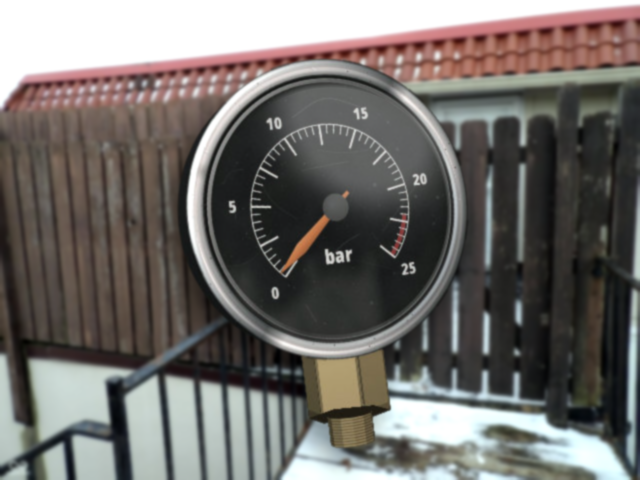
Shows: 0.5 bar
